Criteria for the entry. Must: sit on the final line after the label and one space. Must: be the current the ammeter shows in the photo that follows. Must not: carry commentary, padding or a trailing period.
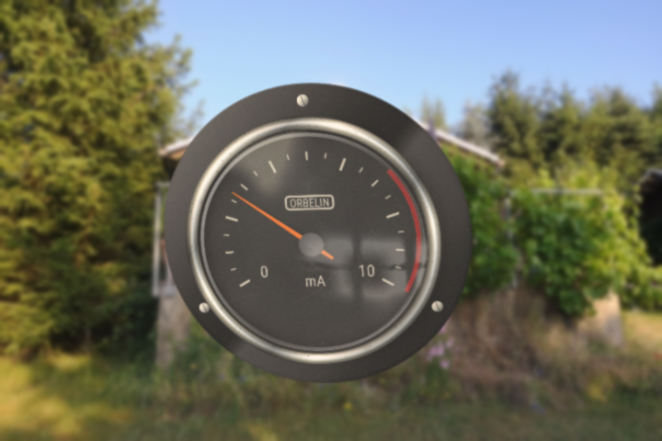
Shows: 2.75 mA
